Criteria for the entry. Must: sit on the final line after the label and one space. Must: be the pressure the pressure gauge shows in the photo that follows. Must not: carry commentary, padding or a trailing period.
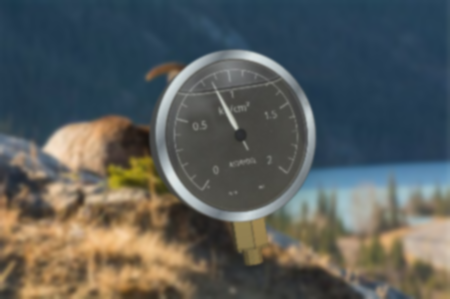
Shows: 0.85 kg/cm²
